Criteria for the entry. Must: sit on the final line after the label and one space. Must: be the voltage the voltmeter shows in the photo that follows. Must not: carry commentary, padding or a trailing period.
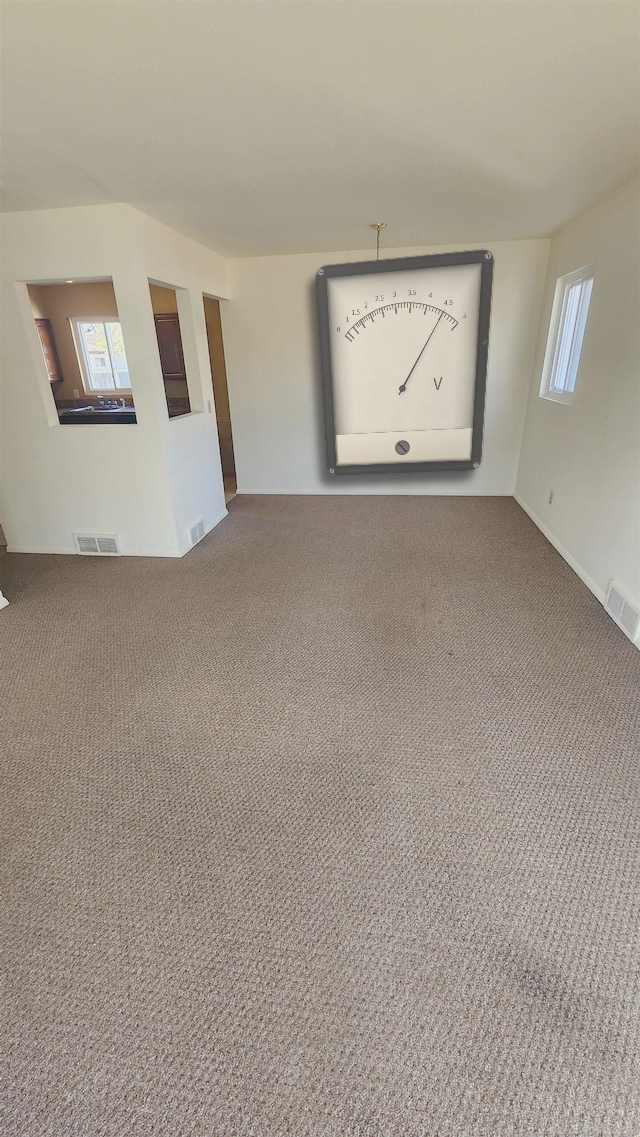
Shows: 4.5 V
